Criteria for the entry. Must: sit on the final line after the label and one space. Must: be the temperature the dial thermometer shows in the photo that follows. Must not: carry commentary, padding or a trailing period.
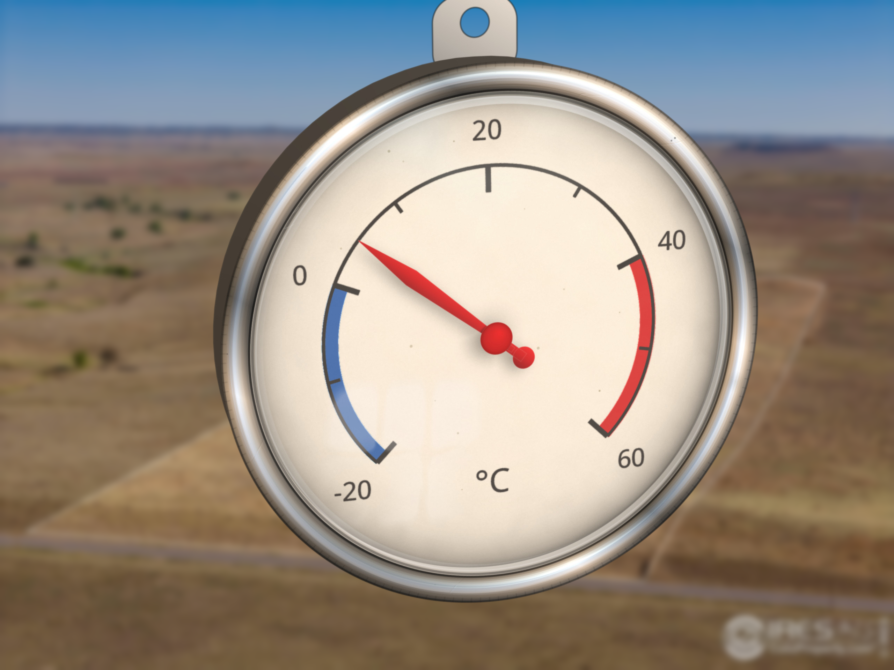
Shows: 5 °C
